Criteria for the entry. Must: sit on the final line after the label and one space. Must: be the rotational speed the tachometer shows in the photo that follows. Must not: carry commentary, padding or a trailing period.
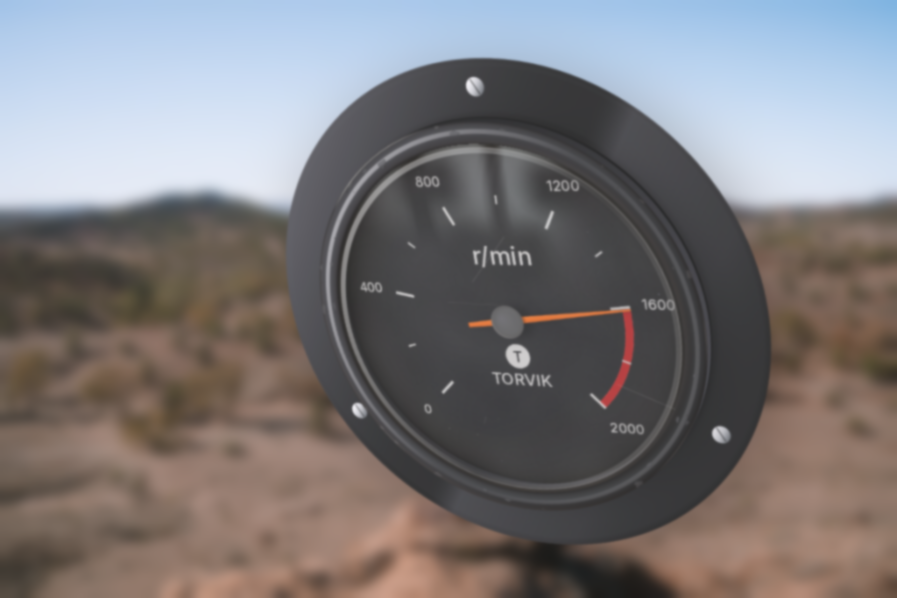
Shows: 1600 rpm
